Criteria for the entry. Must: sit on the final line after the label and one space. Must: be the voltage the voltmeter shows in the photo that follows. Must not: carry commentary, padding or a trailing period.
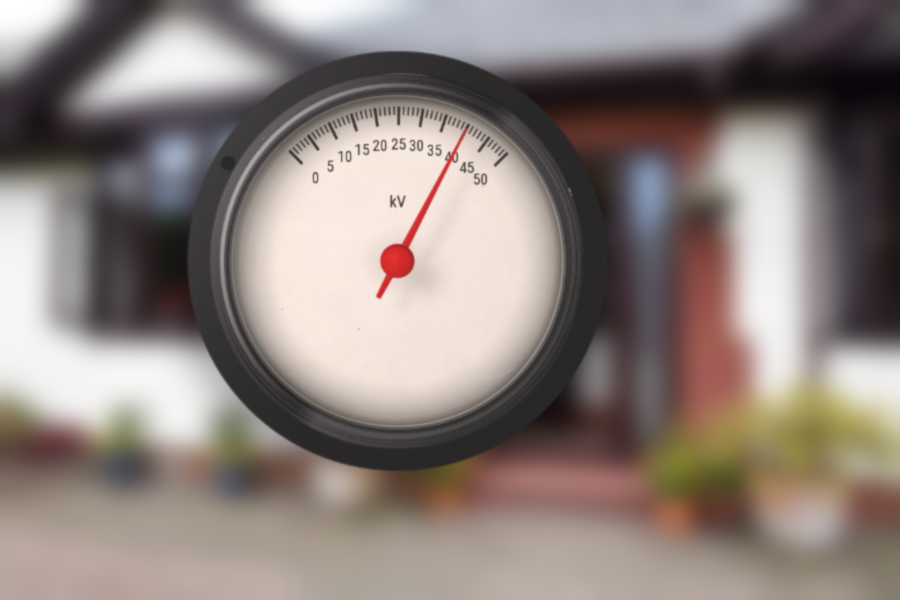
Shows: 40 kV
